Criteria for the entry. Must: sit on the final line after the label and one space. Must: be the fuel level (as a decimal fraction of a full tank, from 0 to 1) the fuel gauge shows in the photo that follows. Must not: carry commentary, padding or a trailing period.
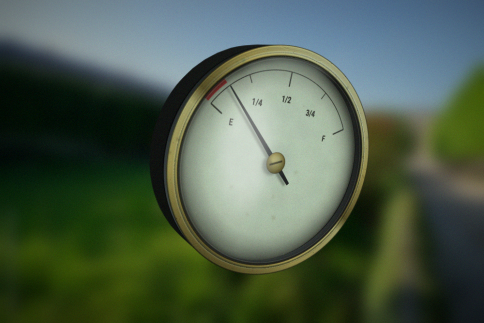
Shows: 0.125
